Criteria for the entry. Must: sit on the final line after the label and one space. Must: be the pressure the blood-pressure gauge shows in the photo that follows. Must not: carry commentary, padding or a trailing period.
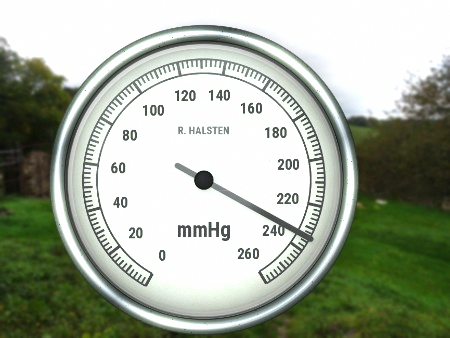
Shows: 234 mmHg
